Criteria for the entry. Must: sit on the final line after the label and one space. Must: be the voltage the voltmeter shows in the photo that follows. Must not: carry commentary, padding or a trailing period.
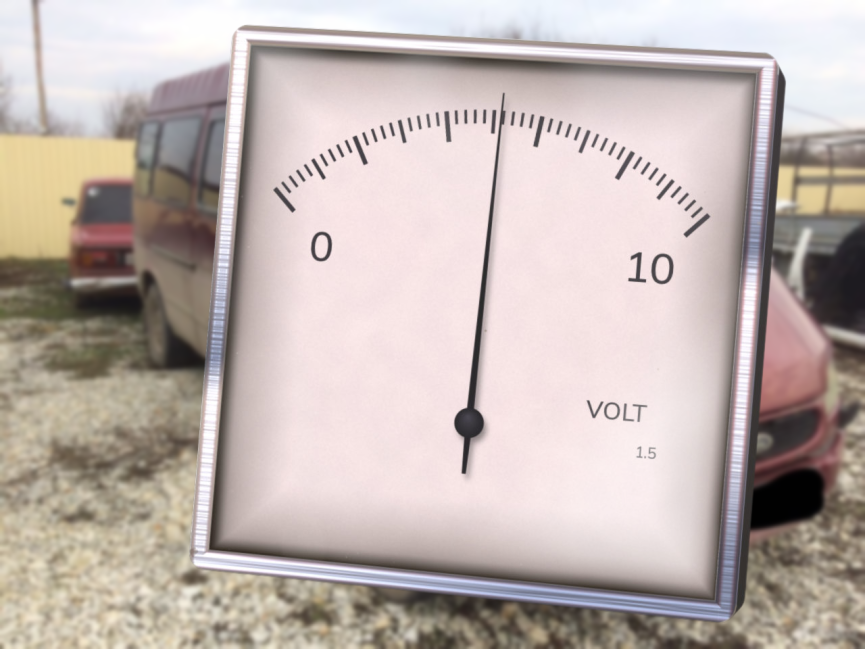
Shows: 5.2 V
